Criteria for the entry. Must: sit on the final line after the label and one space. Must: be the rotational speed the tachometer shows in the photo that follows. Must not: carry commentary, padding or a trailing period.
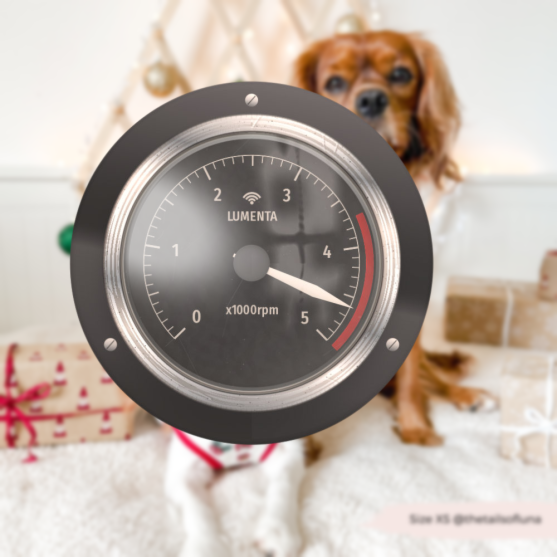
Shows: 4600 rpm
